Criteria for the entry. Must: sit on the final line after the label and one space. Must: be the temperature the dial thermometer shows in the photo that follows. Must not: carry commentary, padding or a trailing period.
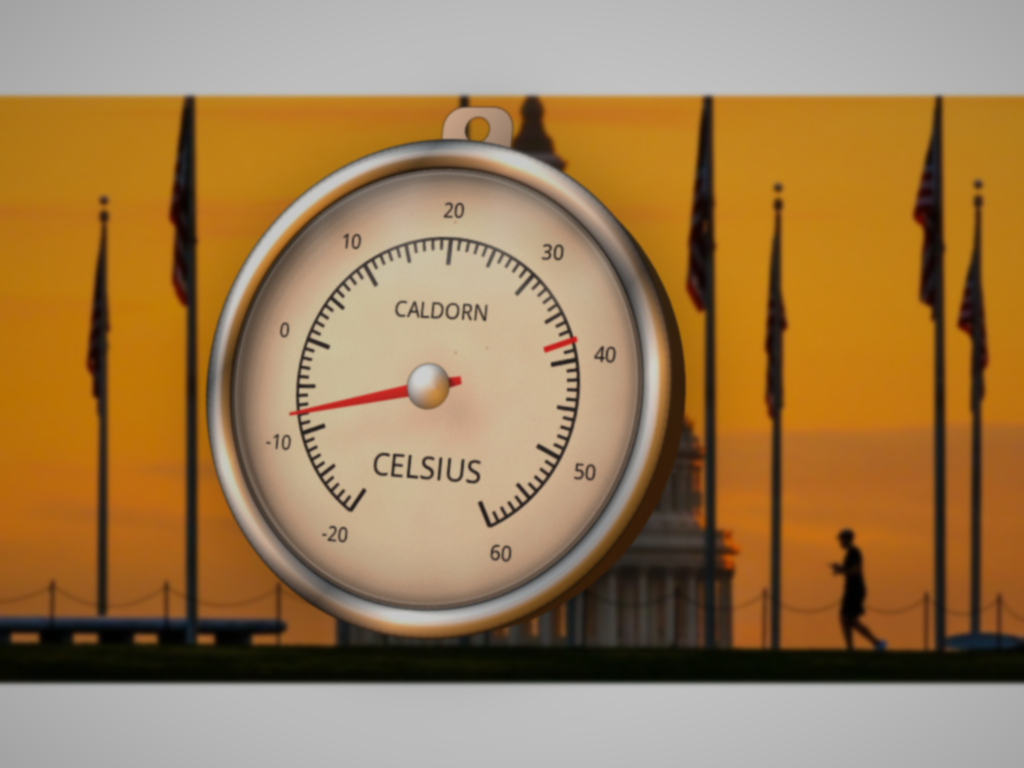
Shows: -8 °C
